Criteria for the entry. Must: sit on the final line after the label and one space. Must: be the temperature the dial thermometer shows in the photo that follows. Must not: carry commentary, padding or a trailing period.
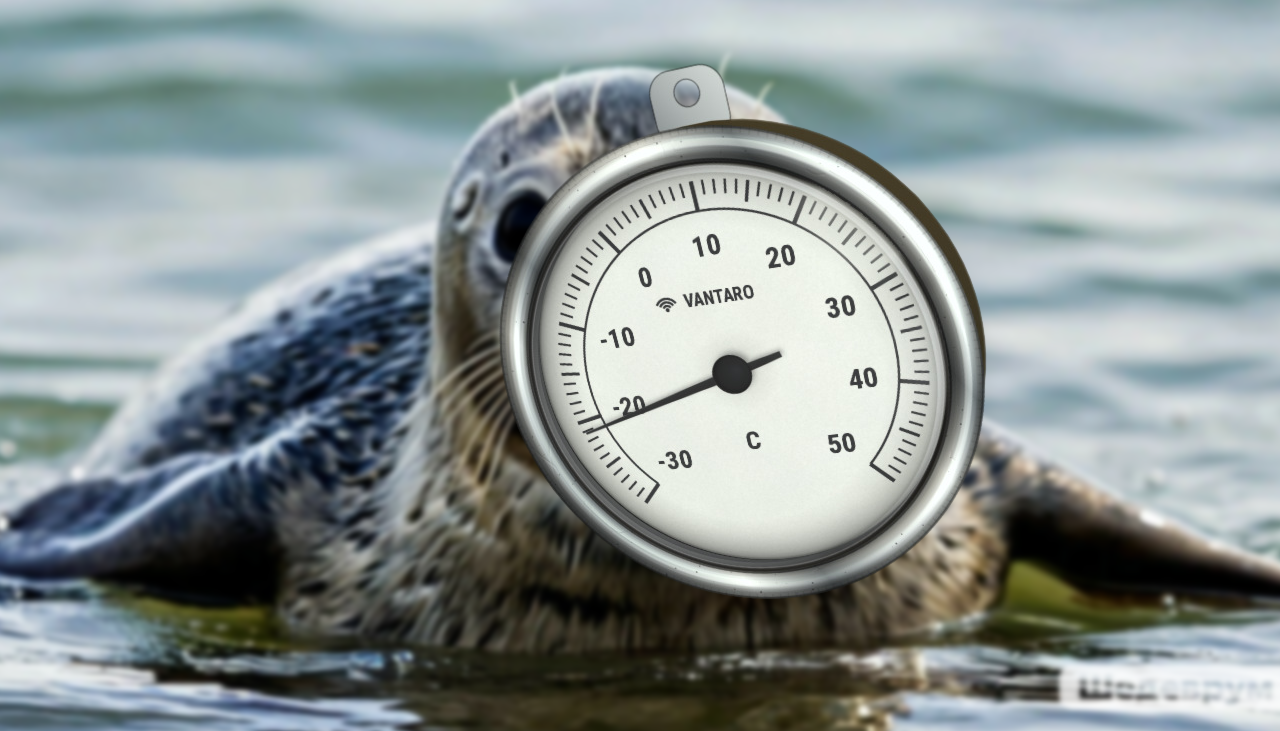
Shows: -21 °C
